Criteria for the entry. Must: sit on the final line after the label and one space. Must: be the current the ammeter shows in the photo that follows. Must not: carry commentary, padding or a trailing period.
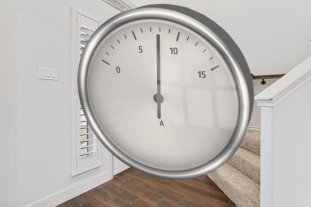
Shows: 8 A
